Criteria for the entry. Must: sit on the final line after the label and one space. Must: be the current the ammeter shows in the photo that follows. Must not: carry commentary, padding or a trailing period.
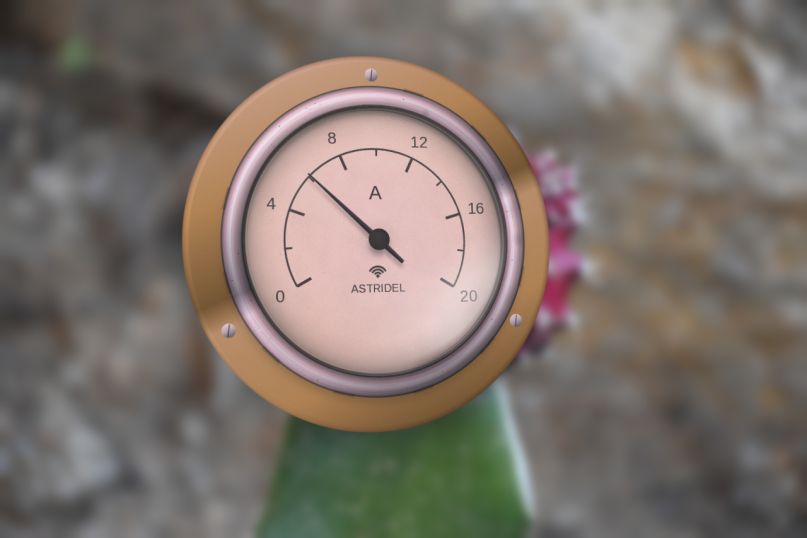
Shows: 6 A
